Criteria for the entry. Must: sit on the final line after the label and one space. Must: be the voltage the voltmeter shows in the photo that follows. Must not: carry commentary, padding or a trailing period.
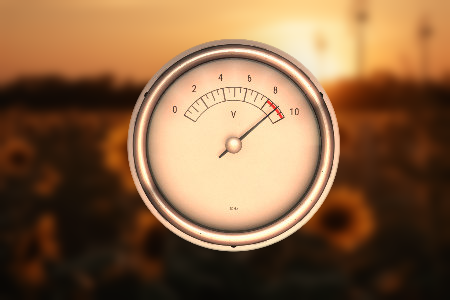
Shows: 9 V
